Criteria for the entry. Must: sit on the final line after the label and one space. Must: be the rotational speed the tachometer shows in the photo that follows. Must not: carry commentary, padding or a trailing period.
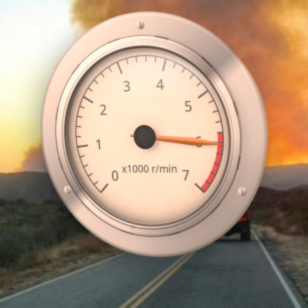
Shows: 6000 rpm
